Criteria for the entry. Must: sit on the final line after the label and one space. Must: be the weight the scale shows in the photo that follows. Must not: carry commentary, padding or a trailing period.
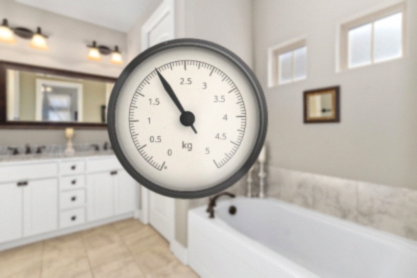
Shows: 2 kg
